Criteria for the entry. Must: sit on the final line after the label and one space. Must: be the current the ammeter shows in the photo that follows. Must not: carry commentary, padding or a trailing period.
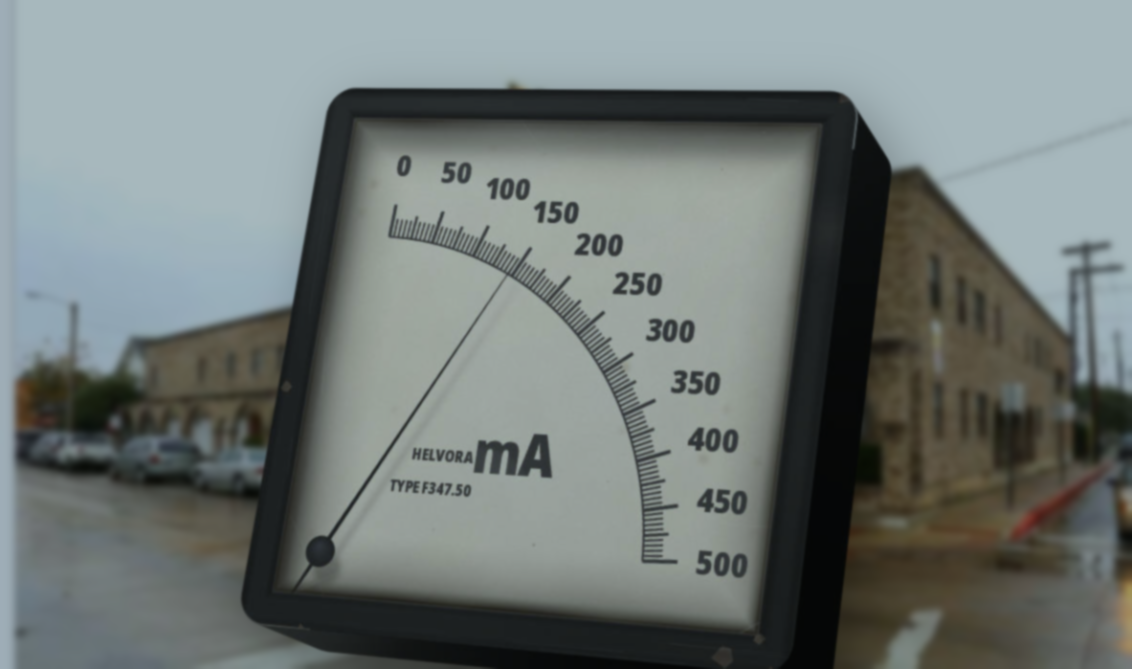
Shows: 150 mA
